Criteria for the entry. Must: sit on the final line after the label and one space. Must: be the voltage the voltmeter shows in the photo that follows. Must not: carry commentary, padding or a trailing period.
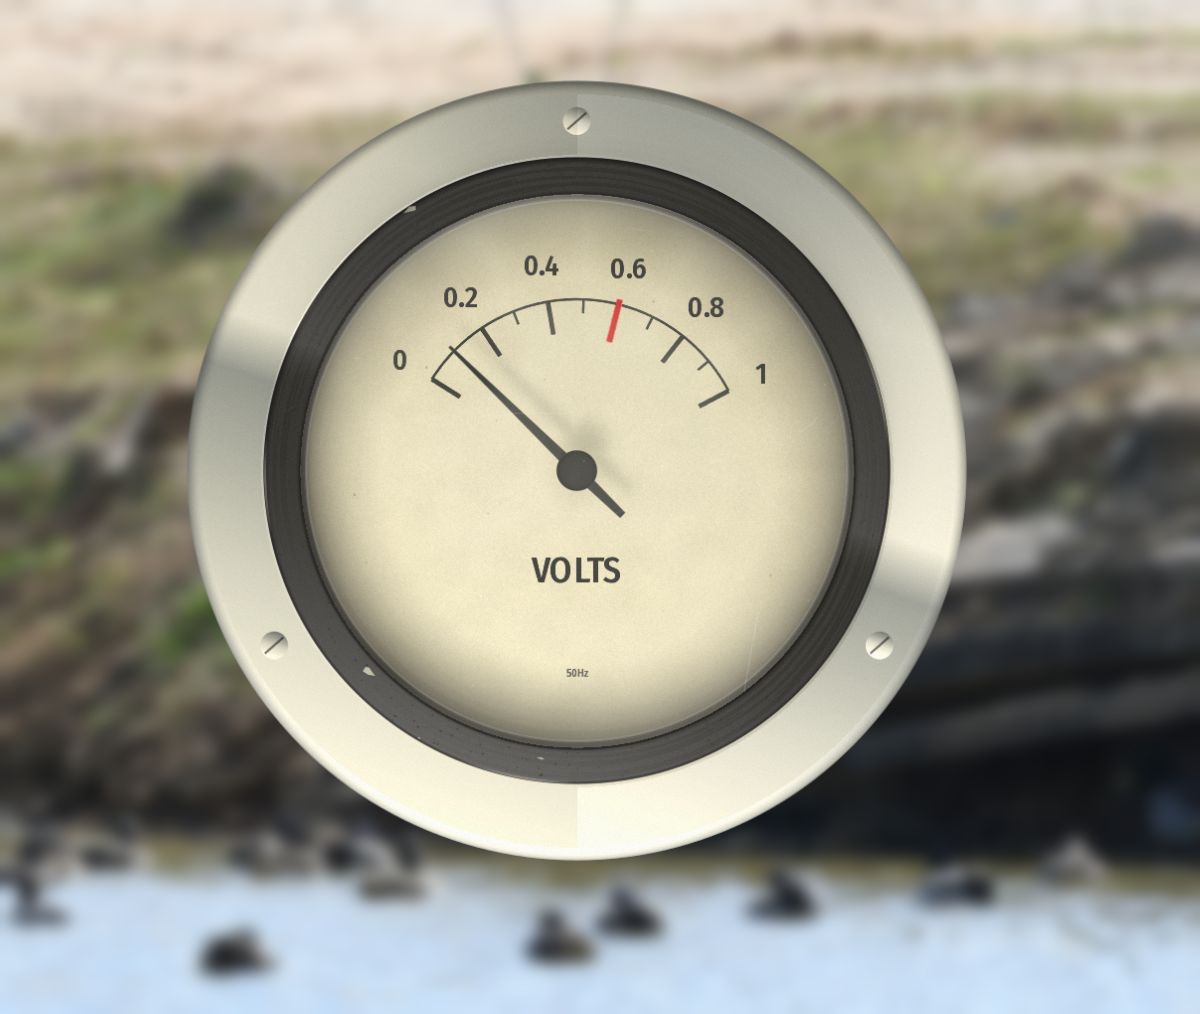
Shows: 0.1 V
